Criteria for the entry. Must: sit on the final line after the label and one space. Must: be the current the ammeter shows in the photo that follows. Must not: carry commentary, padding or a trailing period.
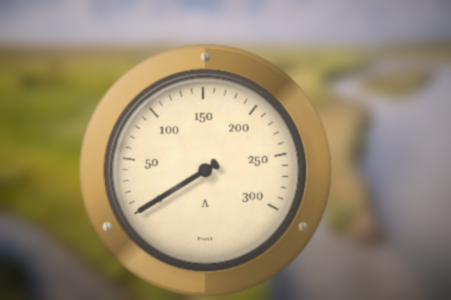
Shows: 0 A
